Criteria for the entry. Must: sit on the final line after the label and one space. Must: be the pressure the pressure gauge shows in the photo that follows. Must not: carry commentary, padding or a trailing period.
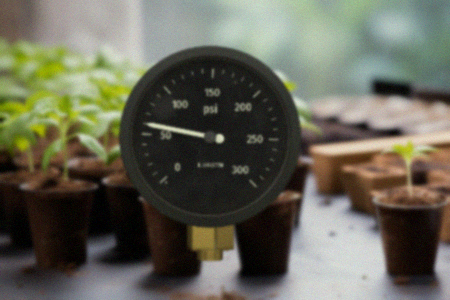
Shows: 60 psi
